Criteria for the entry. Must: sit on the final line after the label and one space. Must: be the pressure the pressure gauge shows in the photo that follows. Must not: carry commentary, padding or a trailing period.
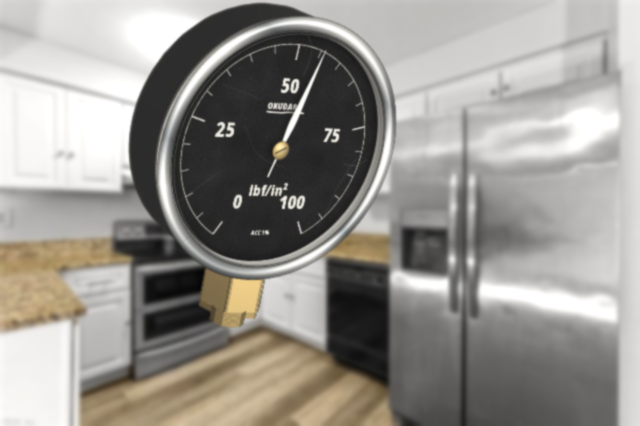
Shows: 55 psi
